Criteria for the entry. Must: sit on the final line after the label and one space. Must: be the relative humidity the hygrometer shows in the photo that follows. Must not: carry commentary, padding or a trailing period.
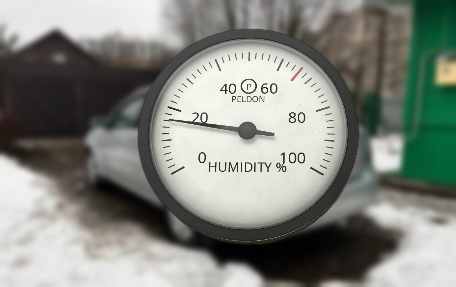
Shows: 16 %
